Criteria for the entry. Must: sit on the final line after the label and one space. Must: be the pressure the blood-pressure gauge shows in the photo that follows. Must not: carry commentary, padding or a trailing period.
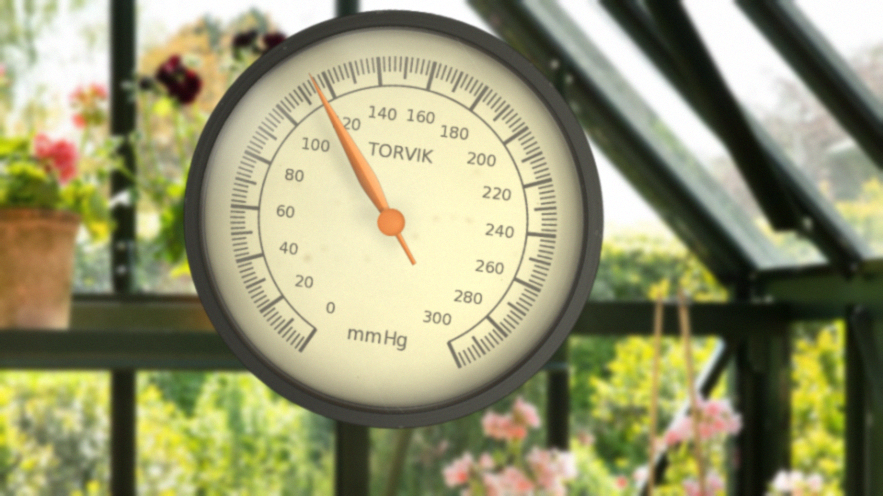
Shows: 116 mmHg
